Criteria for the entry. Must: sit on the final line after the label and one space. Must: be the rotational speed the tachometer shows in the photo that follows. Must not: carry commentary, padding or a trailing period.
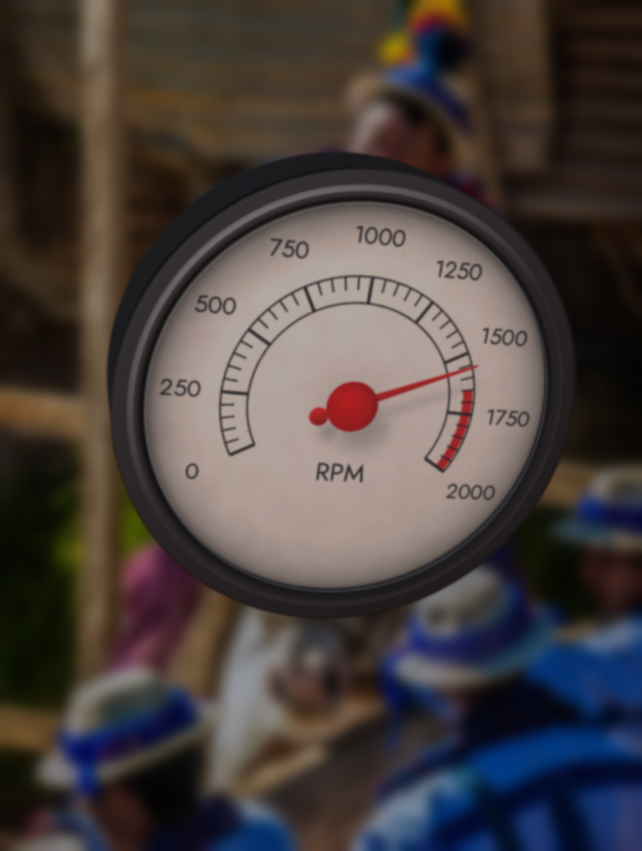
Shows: 1550 rpm
